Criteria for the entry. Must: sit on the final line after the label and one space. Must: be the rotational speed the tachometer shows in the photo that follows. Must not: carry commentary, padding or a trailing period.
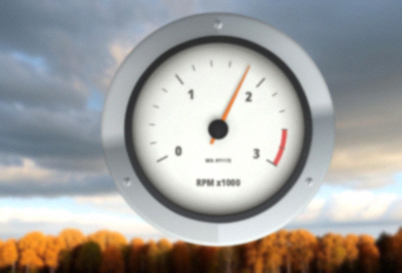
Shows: 1800 rpm
